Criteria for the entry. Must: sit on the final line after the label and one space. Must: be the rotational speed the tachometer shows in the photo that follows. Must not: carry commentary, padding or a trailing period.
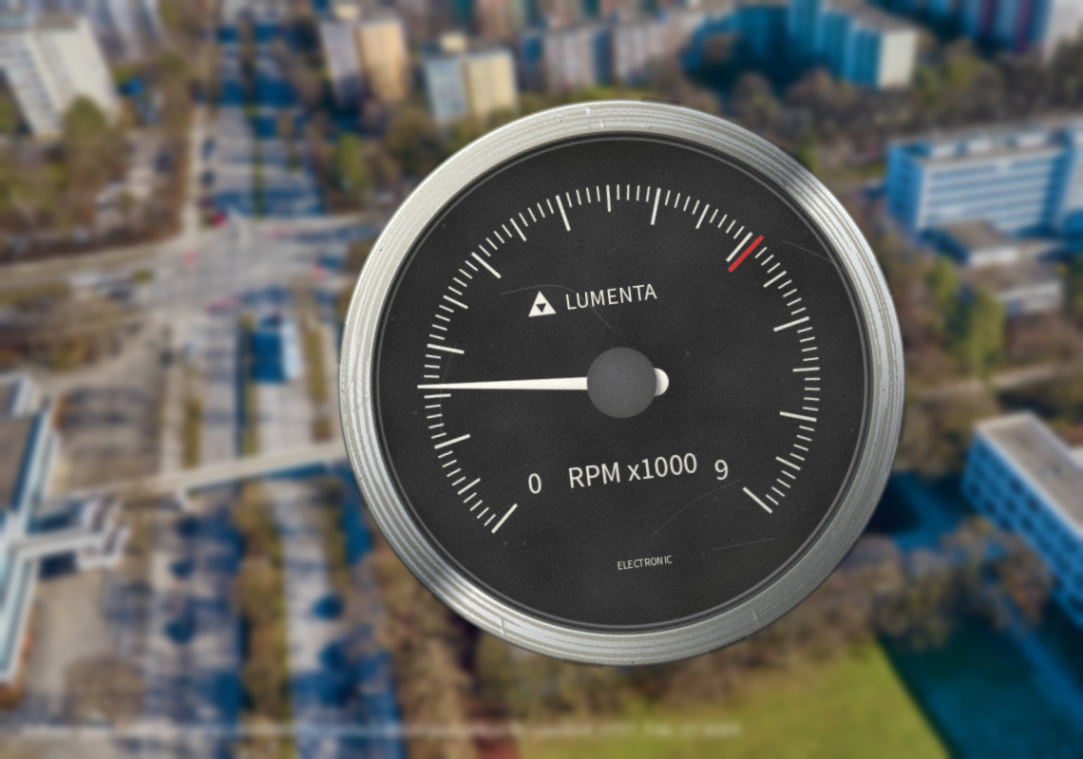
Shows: 1600 rpm
